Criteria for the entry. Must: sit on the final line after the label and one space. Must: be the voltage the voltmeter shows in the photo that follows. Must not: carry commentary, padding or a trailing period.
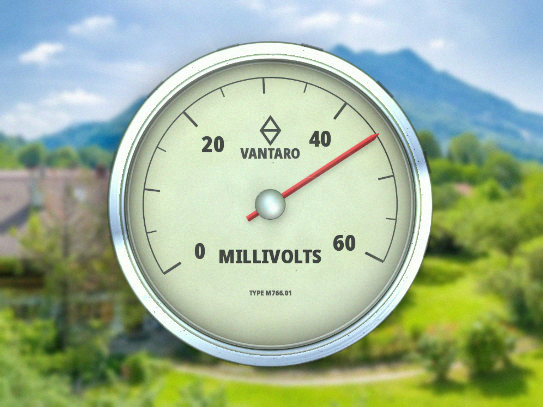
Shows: 45 mV
